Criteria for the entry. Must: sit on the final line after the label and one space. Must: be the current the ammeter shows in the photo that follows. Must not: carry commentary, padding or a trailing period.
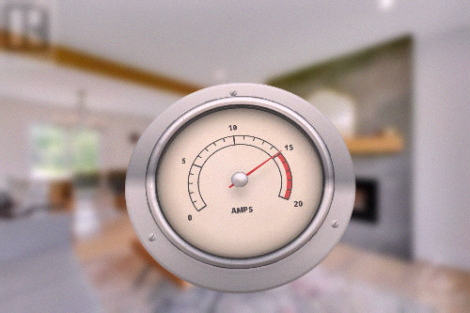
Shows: 15 A
